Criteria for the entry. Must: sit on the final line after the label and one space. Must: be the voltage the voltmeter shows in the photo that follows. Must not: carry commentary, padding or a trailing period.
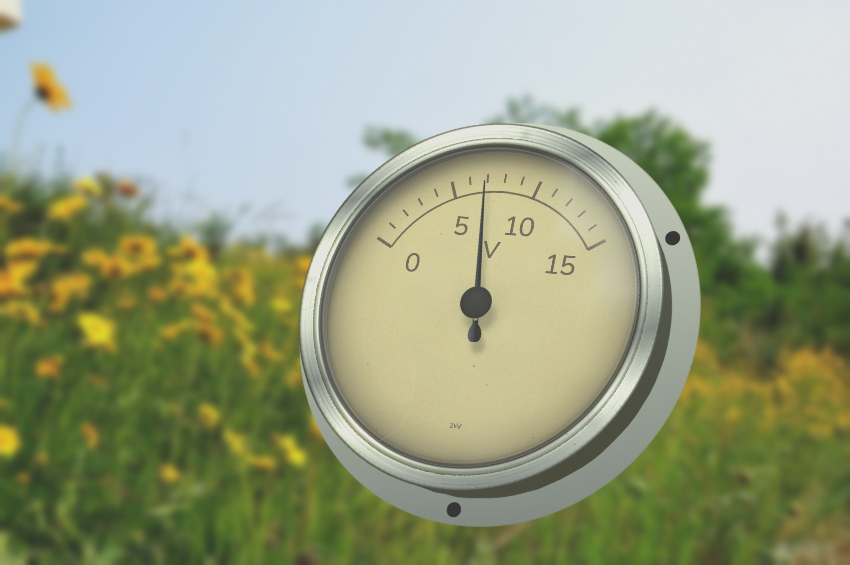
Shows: 7 V
